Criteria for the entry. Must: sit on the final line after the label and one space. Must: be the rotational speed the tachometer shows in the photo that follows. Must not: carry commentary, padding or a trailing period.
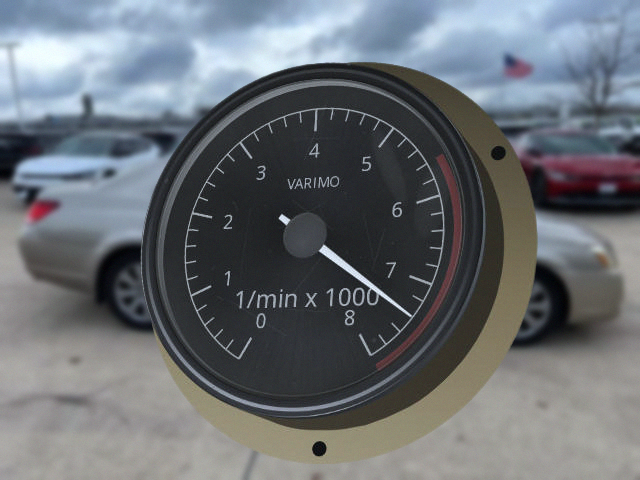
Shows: 7400 rpm
